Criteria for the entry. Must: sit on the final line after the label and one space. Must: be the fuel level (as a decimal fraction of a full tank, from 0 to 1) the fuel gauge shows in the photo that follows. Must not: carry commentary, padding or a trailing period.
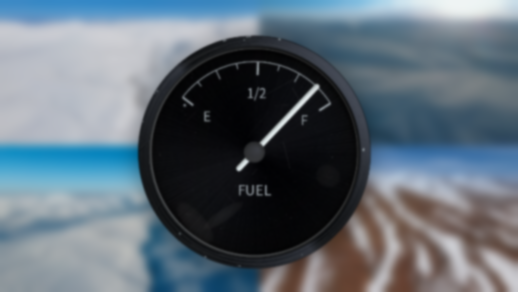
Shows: 0.875
